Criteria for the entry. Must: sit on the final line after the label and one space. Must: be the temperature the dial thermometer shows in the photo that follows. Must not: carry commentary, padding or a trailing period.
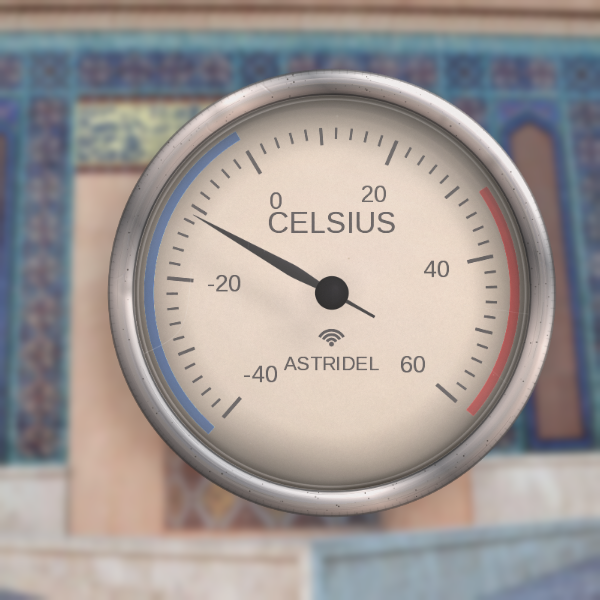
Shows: -11 °C
